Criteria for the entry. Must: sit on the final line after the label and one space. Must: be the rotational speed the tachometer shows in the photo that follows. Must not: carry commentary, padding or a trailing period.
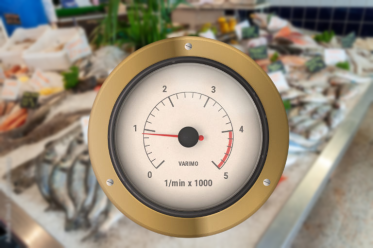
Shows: 900 rpm
